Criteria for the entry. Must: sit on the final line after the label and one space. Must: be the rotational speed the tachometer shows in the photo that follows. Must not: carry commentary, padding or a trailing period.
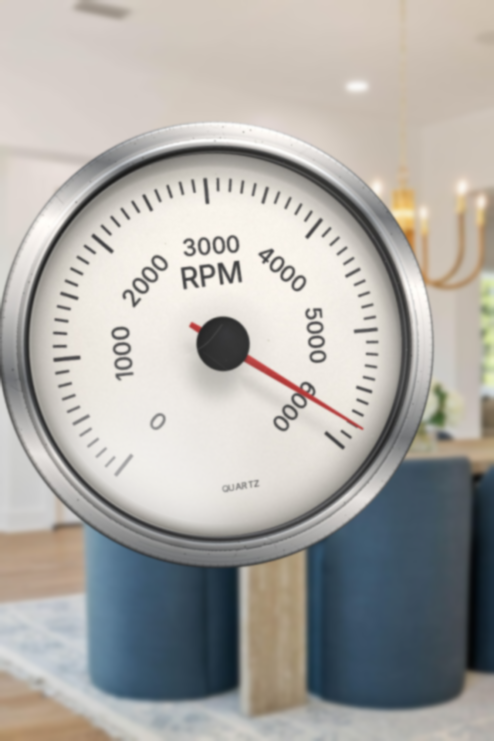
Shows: 5800 rpm
